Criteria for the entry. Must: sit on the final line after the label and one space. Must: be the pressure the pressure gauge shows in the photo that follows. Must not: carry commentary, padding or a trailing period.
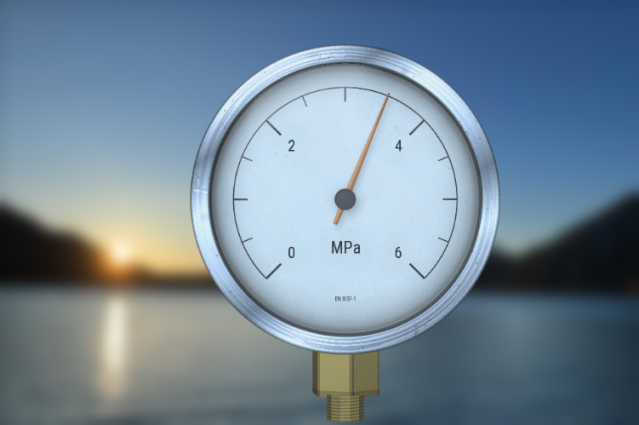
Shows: 3.5 MPa
